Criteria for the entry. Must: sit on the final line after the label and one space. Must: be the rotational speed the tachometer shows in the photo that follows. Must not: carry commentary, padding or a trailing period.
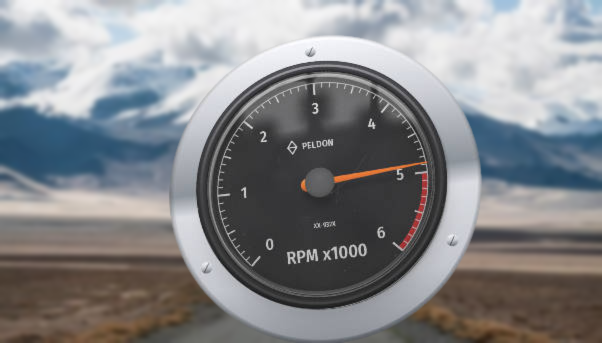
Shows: 4900 rpm
